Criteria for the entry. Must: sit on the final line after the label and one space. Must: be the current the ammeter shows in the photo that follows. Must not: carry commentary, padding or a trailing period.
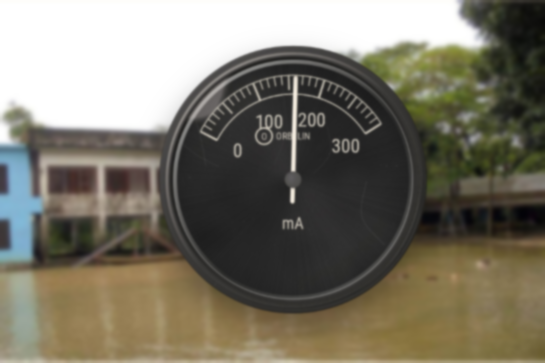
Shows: 160 mA
